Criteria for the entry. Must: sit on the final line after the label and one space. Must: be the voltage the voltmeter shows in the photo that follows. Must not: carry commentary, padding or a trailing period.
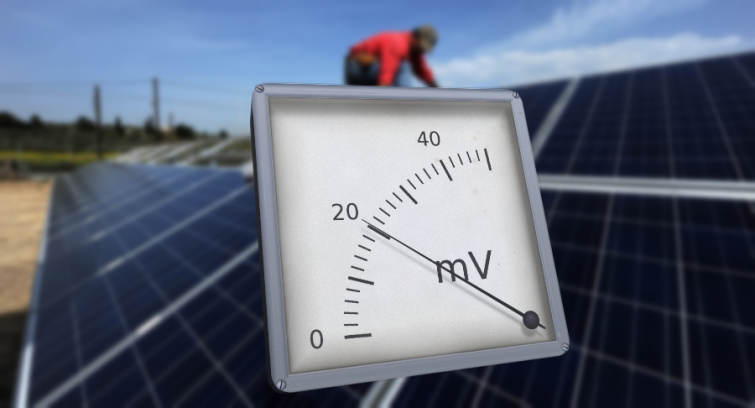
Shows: 20 mV
